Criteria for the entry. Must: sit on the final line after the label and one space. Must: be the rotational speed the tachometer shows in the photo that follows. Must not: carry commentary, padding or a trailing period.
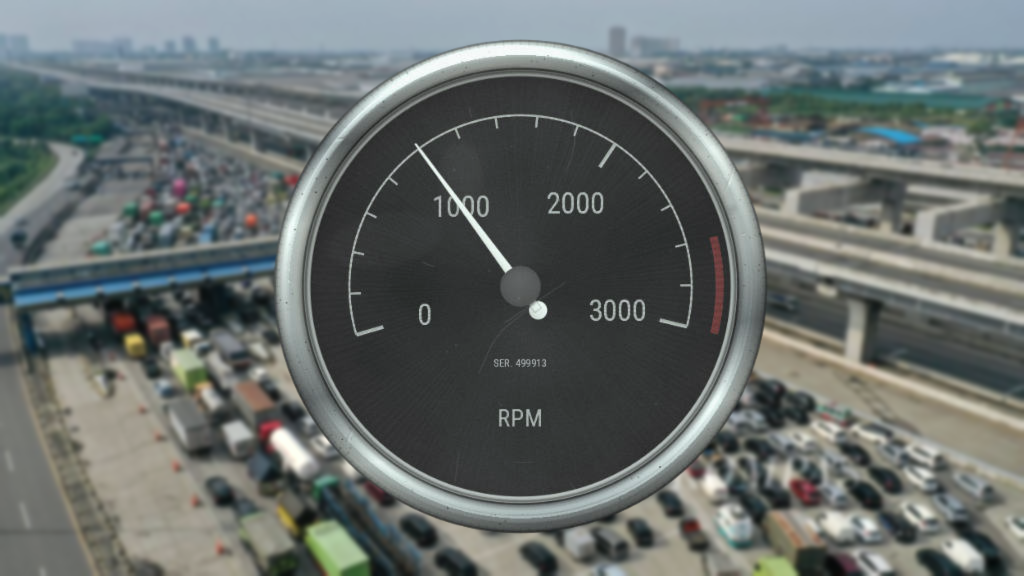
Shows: 1000 rpm
